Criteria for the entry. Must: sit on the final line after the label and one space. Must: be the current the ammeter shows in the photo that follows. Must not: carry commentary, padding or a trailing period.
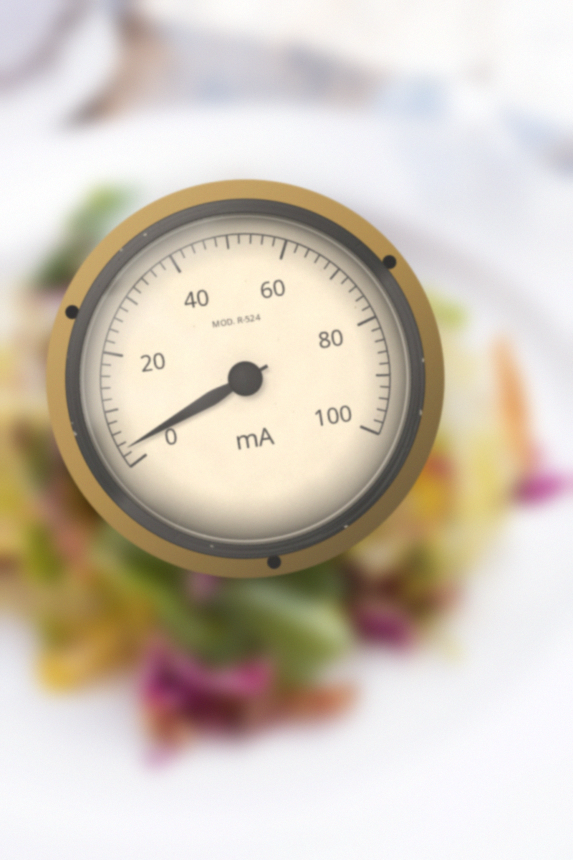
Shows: 3 mA
